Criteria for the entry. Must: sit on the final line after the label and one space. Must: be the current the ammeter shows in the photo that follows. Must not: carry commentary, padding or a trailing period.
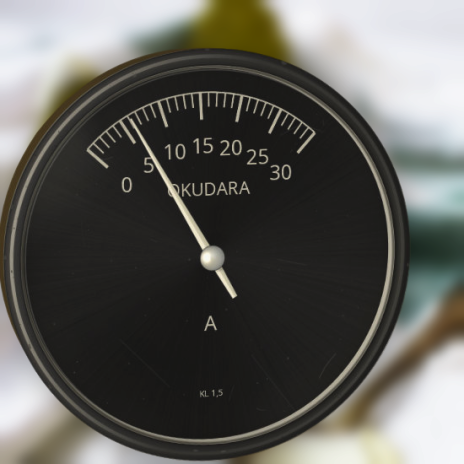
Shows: 6 A
